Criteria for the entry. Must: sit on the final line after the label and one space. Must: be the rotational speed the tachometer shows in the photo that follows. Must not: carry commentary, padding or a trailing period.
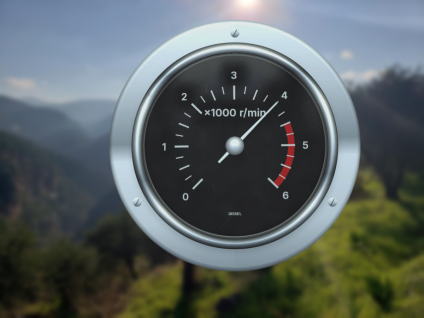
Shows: 4000 rpm
